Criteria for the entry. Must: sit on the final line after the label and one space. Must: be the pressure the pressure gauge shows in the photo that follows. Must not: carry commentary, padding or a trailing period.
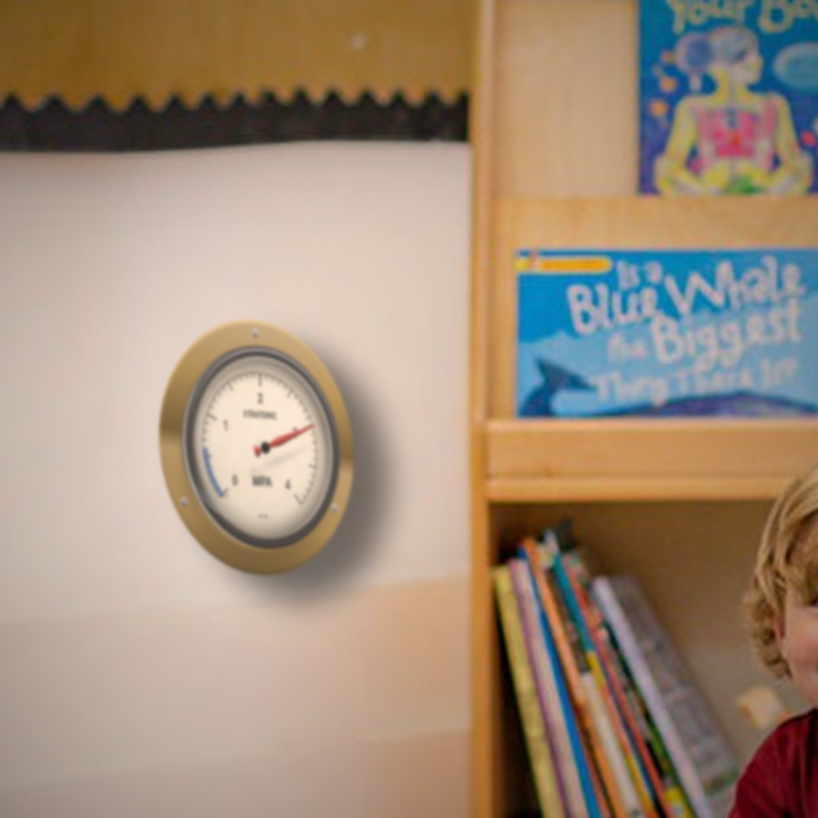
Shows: 3 MPa
